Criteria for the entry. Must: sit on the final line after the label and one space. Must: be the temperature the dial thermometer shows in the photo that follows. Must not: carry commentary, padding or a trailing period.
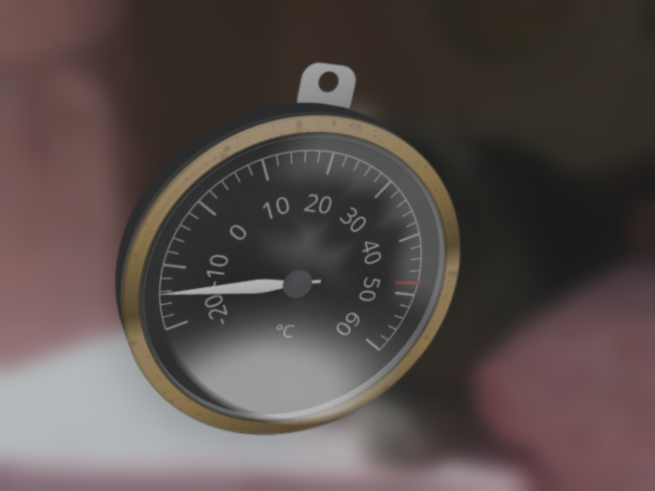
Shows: -14 °C
